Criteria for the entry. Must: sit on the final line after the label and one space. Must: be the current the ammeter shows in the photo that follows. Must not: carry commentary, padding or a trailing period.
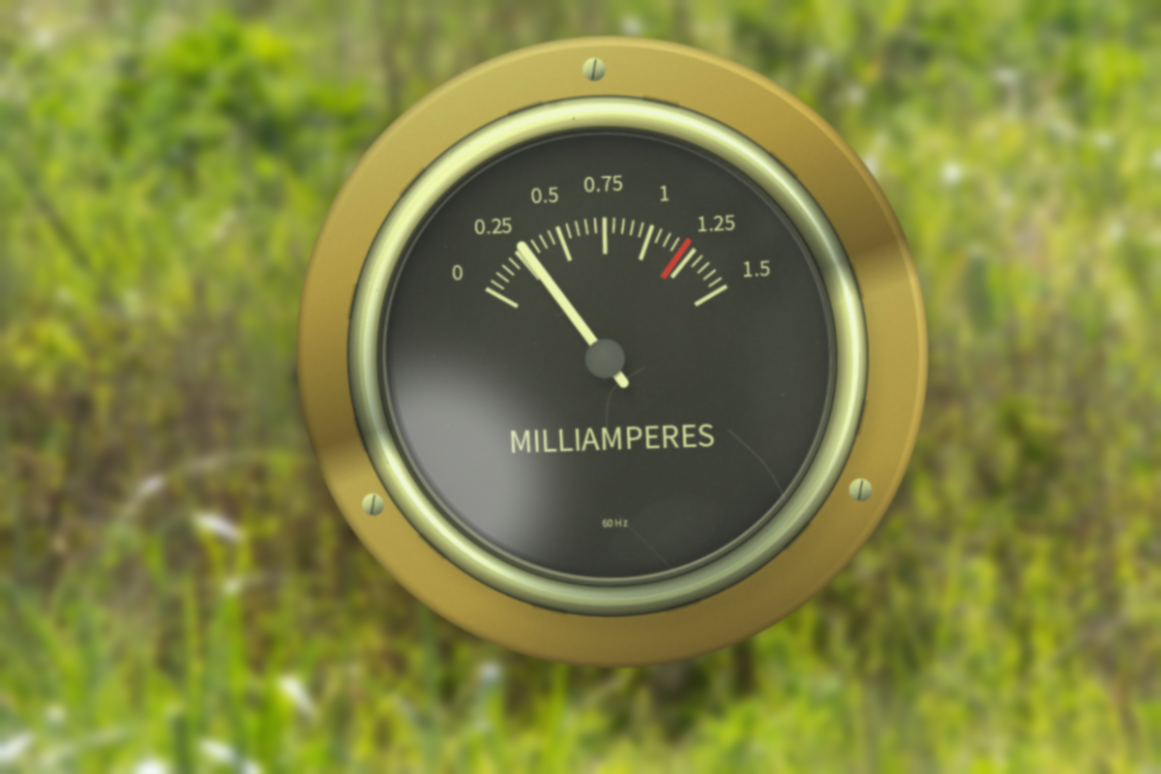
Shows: 0.3 mA
